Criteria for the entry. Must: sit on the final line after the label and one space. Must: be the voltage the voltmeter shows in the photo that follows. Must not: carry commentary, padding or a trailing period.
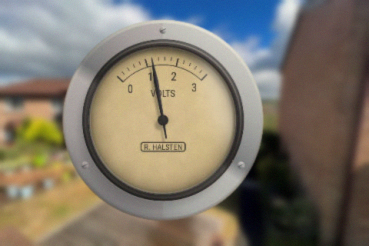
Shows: 1.2 V
